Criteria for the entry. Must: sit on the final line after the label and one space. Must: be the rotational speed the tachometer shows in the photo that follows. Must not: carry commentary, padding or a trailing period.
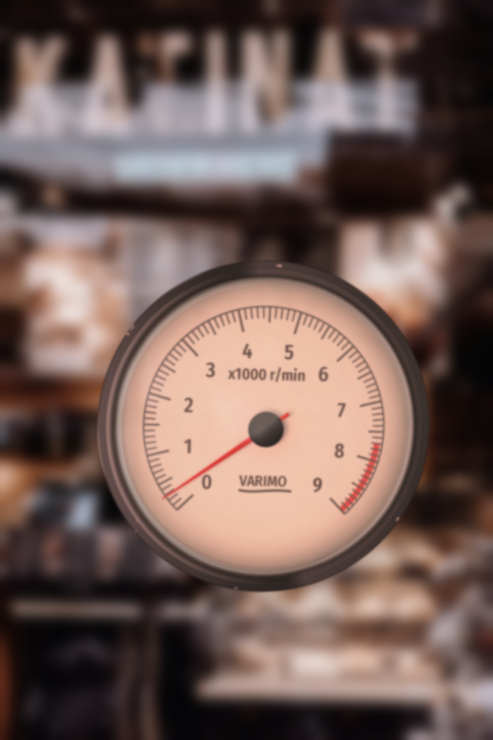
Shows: 300 rpm
